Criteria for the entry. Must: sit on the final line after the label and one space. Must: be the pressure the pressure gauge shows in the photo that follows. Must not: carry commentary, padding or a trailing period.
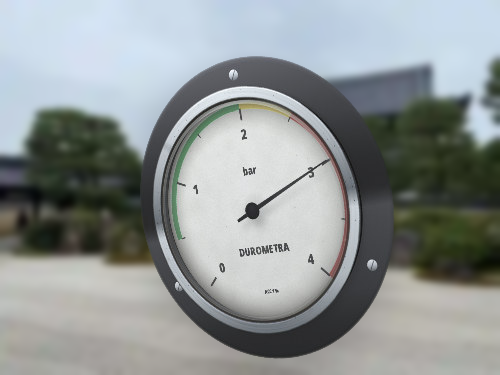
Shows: 3 bar
